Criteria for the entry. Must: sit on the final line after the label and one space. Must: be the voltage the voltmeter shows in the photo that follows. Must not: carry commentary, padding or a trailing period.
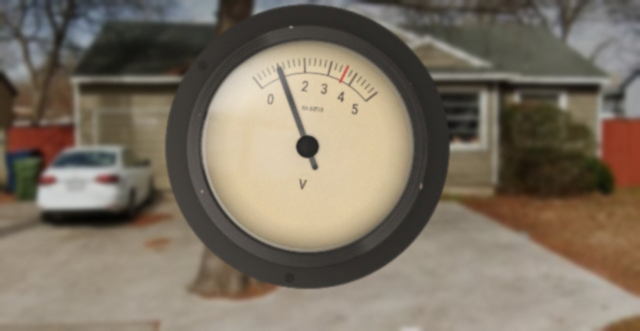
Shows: 1 V
